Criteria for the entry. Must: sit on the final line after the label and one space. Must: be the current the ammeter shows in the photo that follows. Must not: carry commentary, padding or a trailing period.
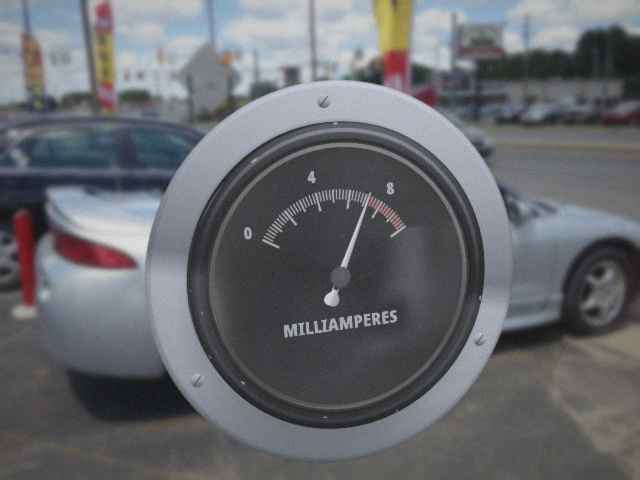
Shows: 7 mA
